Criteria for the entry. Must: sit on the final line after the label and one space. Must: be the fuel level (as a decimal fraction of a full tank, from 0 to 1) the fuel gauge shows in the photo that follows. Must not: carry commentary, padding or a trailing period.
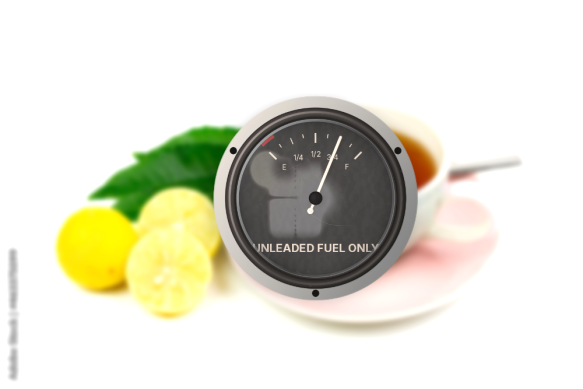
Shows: 0.75
